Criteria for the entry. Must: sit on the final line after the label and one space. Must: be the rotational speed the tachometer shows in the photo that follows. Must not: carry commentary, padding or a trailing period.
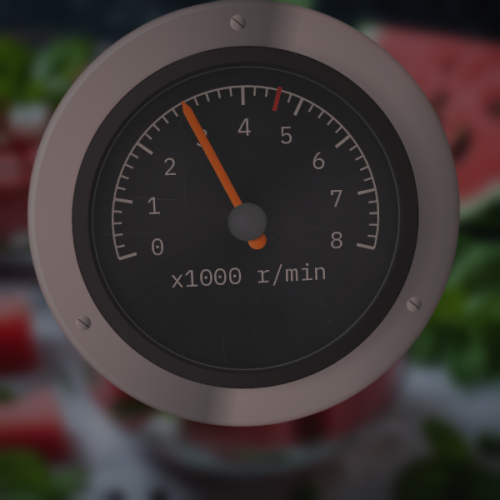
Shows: 3000 rpm
